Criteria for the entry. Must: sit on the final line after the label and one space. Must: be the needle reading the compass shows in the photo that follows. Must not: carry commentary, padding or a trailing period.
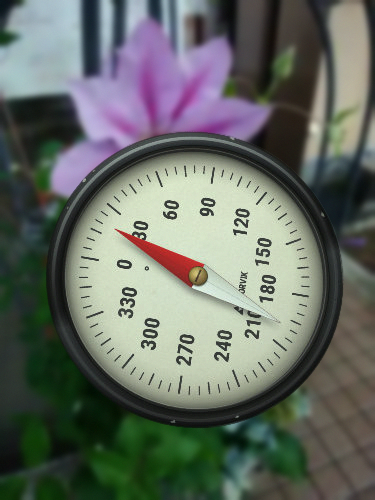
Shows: 20 °
